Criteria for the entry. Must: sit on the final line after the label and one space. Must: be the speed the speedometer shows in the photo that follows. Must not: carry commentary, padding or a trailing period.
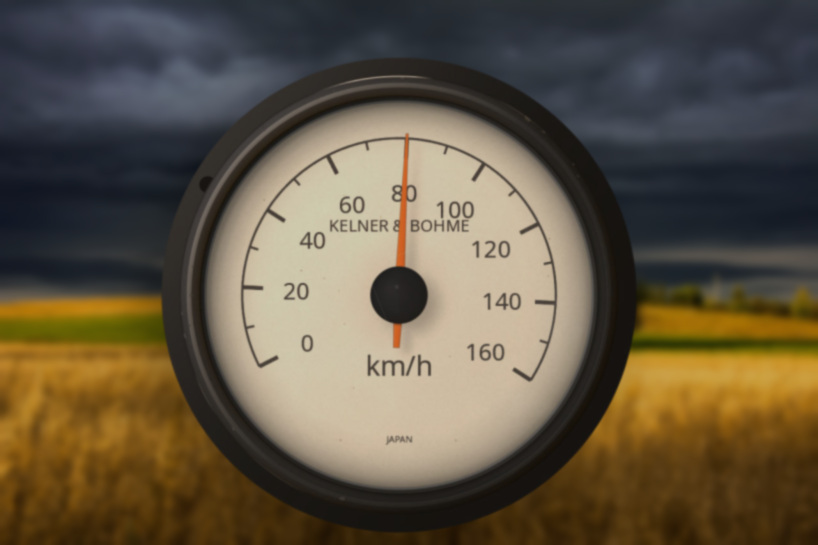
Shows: 80 km/h
